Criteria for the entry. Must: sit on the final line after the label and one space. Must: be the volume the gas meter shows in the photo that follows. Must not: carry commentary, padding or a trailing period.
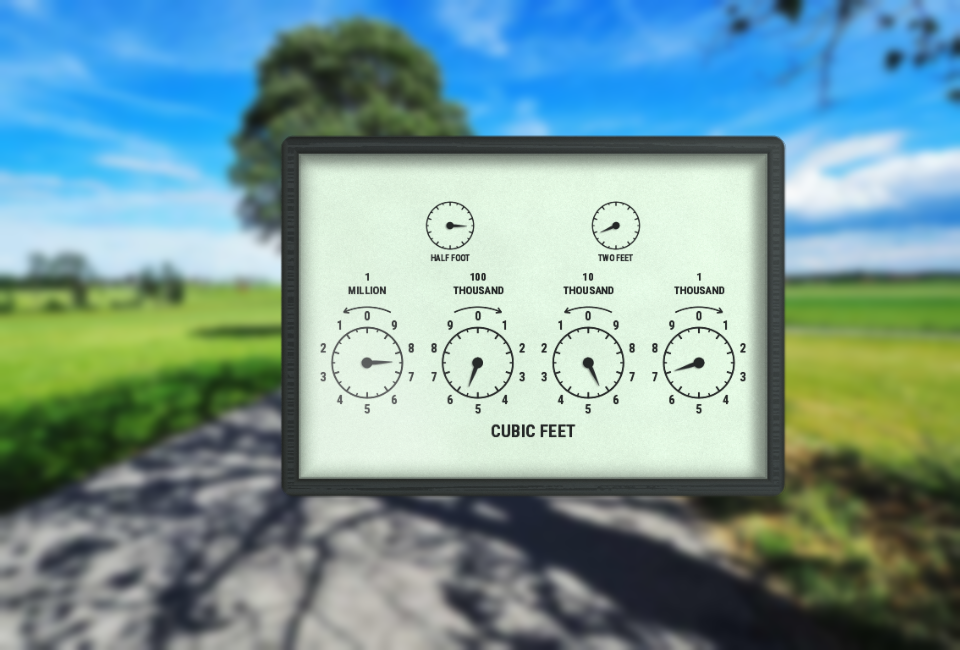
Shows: 755700 ft³
